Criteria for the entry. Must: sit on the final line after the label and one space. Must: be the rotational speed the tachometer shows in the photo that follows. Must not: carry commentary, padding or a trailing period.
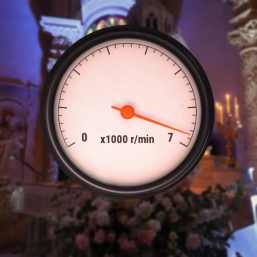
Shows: 6700 rpm
